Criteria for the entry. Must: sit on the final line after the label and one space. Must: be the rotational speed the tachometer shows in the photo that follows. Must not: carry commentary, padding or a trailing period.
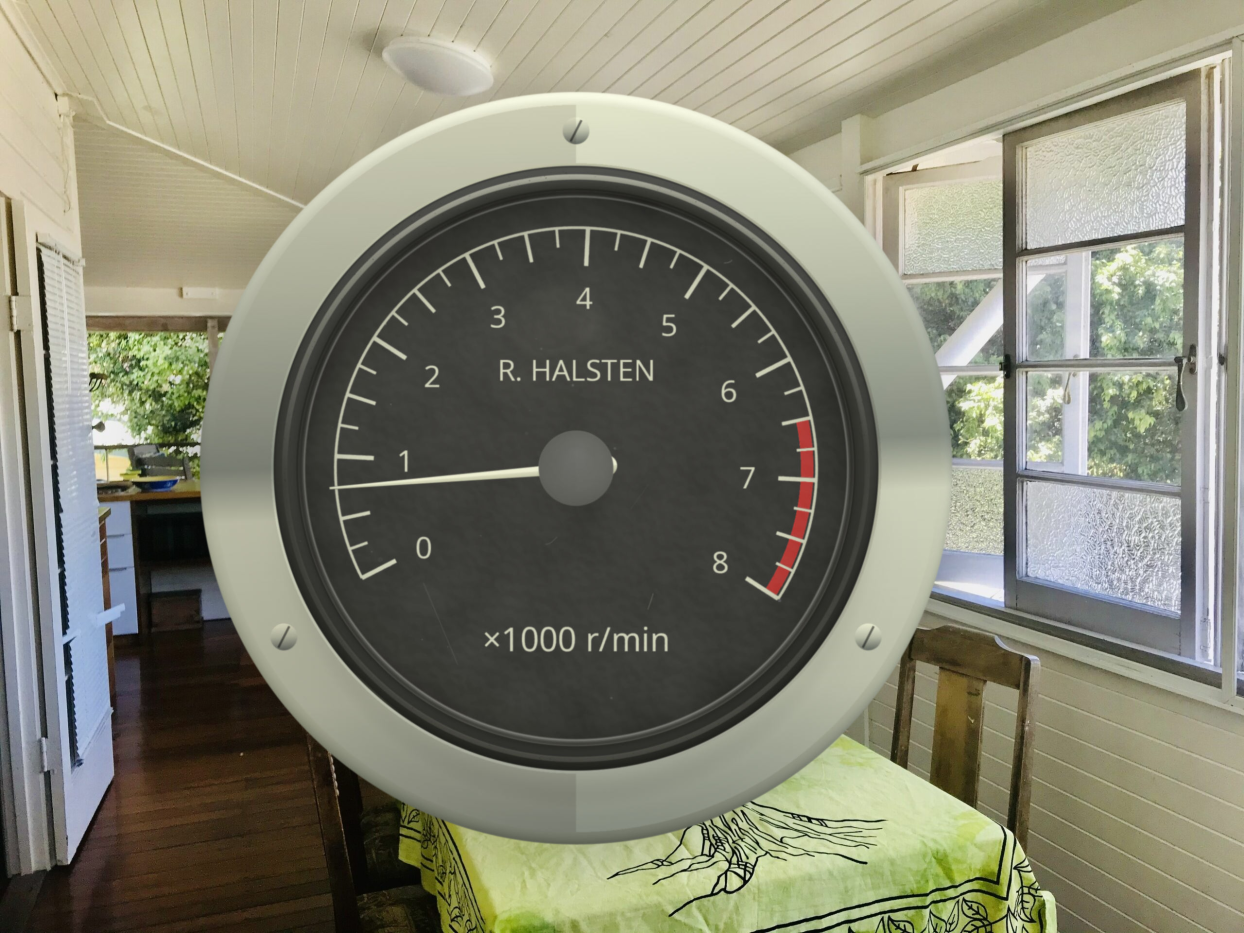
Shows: 750 rpm
